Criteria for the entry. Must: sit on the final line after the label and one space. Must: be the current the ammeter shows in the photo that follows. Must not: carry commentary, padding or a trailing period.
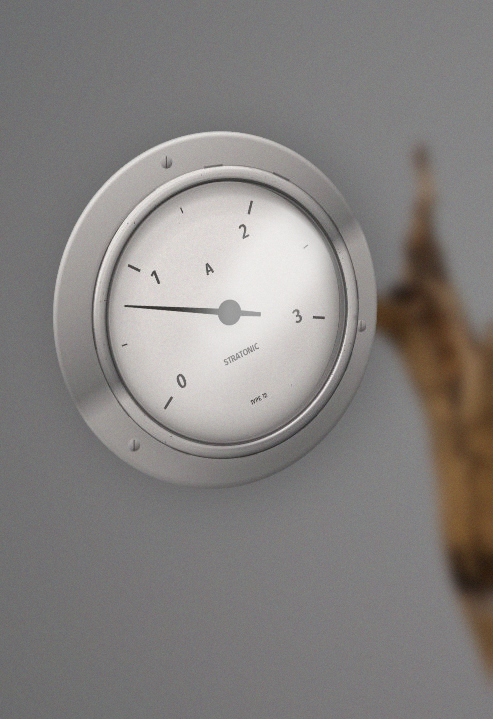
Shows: 0.75 A
